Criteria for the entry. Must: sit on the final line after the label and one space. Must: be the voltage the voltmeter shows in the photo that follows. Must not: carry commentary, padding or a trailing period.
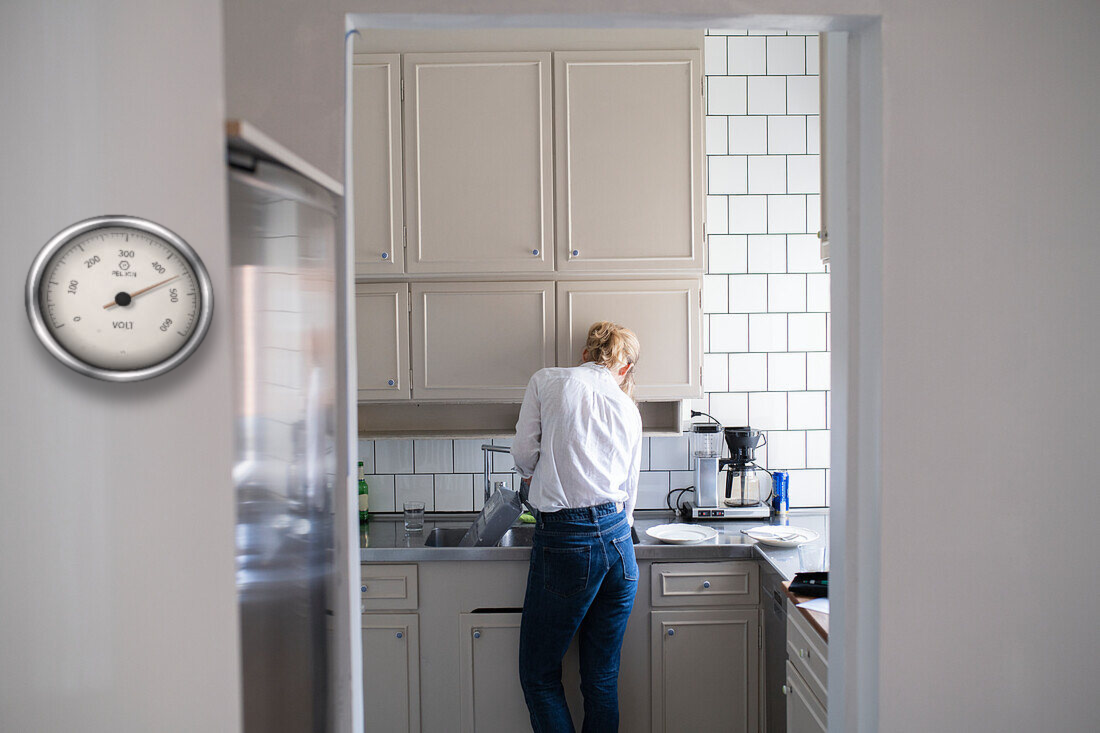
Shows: 450 V
